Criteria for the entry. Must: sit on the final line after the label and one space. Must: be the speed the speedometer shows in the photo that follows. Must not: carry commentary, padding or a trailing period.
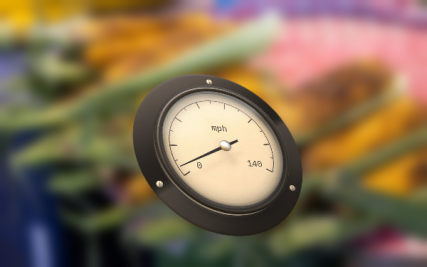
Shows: 5 mph
